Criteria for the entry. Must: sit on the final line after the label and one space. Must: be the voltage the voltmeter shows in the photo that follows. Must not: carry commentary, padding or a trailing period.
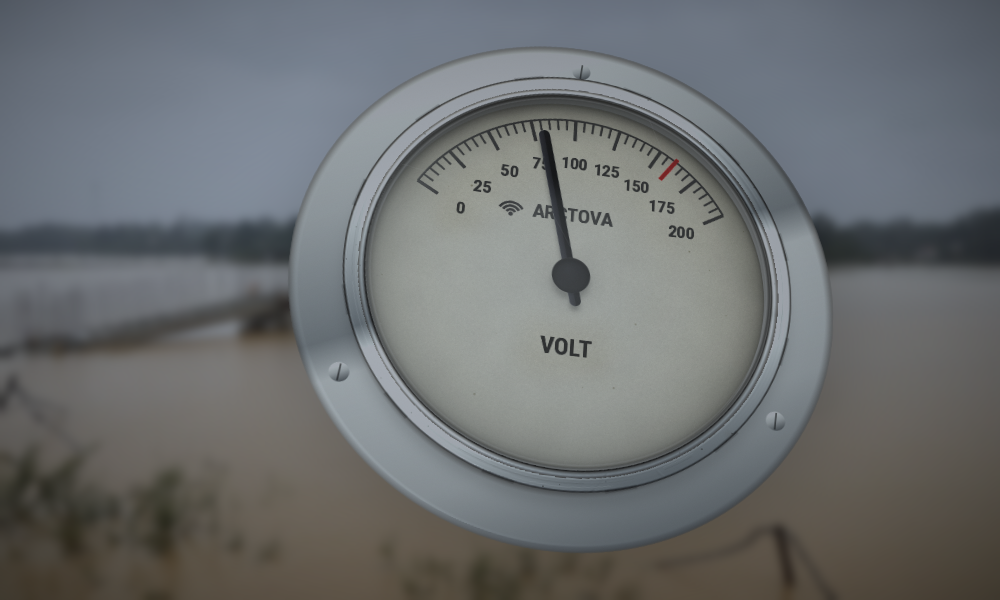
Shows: 80 V
